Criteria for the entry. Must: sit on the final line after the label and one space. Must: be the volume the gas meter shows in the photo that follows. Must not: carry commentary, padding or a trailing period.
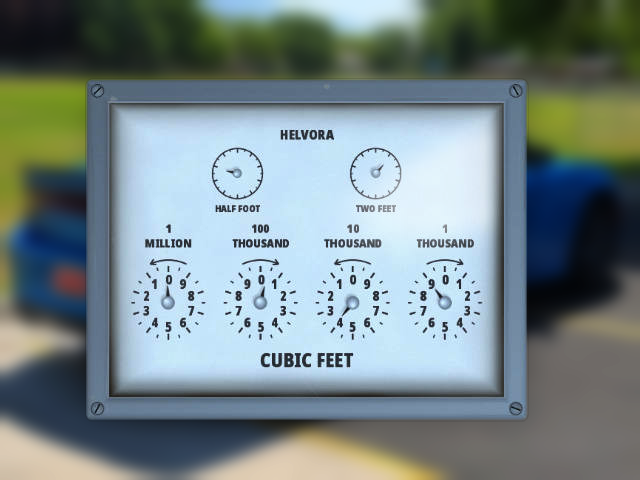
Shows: 3900 ft³
